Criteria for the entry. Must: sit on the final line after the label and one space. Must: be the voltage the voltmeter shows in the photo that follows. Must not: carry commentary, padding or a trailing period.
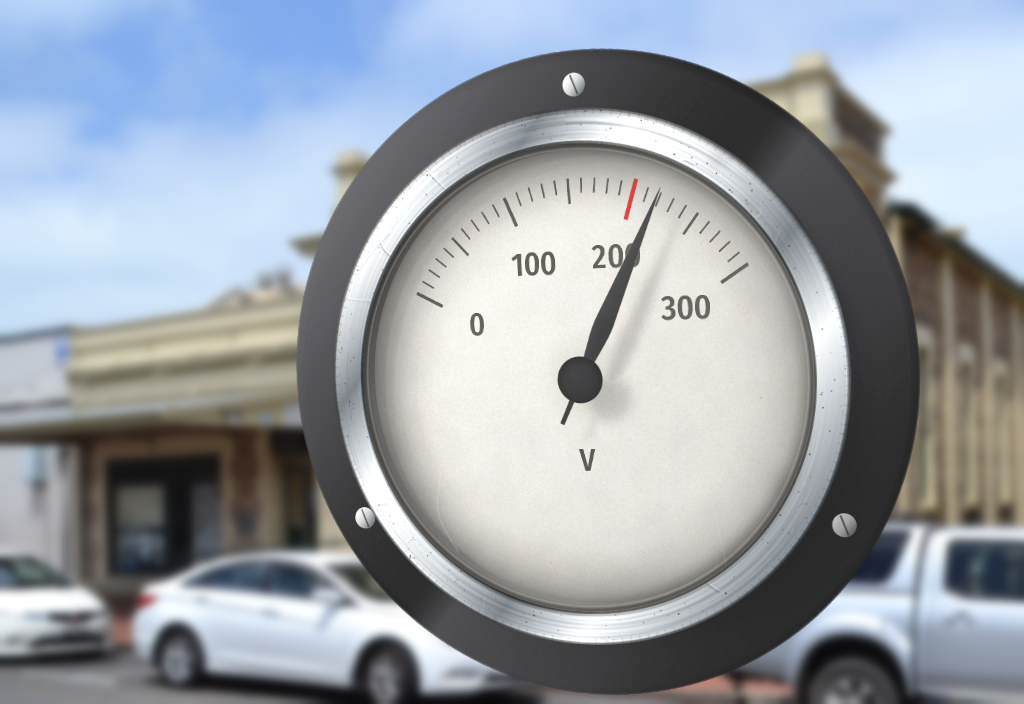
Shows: 220 V
